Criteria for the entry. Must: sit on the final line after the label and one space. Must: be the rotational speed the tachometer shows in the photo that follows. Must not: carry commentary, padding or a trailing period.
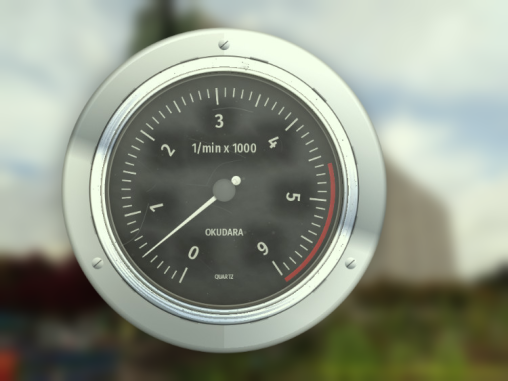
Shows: 500 rpm
